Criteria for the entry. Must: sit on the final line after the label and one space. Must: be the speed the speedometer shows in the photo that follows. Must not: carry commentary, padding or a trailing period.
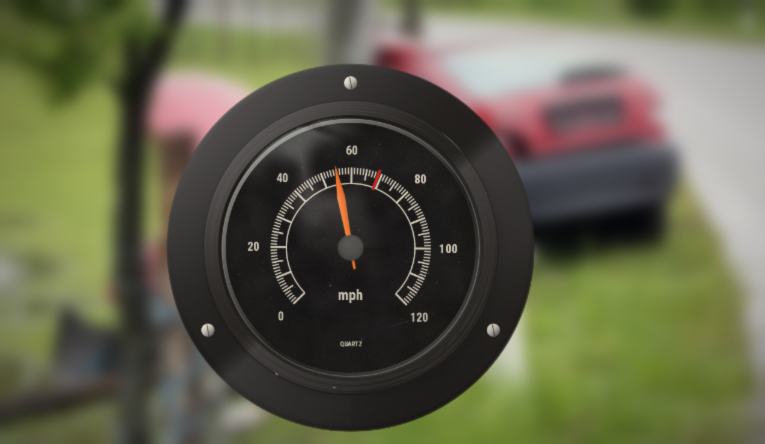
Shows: 55 mph
